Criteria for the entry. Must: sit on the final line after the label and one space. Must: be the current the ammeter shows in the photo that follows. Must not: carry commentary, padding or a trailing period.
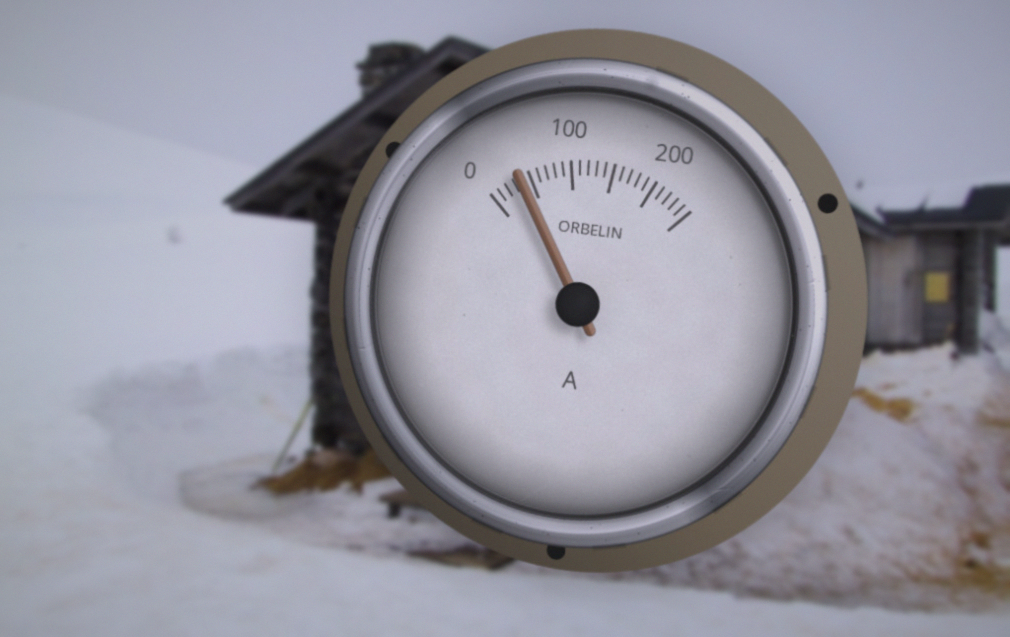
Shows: 40 A
